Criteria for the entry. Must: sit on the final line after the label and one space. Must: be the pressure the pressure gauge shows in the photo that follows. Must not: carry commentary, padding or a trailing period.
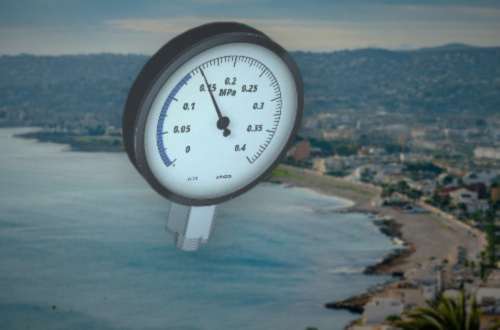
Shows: 0.15 MPa
